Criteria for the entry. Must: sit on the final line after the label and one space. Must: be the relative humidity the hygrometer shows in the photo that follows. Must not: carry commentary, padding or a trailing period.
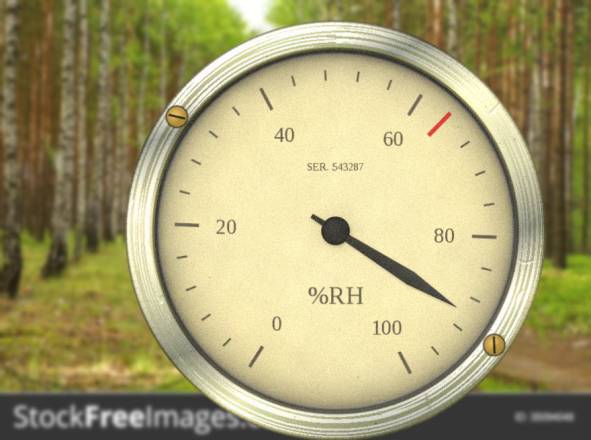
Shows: 90 %
